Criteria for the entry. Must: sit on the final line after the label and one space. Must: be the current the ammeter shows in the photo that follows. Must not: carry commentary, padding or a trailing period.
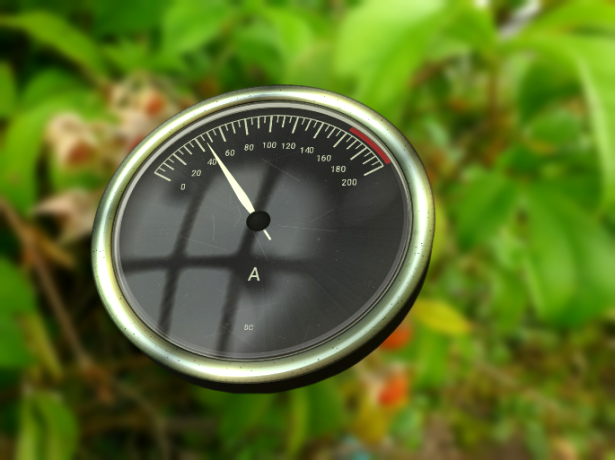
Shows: 45 A
